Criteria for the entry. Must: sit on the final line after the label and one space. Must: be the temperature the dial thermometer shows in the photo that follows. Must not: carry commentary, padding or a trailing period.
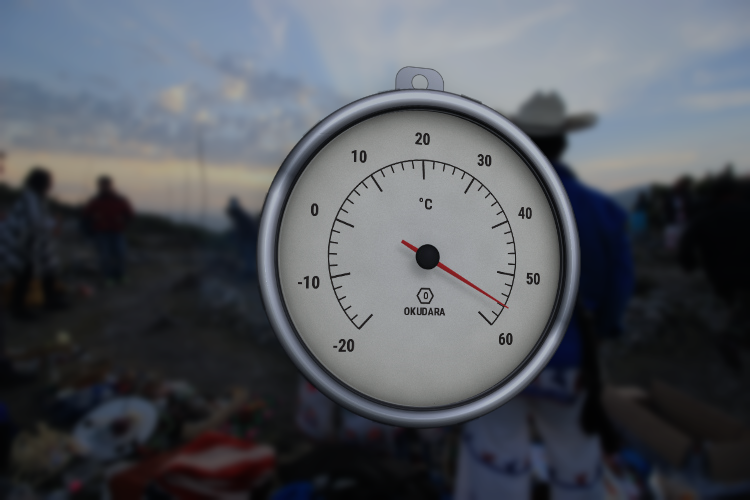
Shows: 56 °C
